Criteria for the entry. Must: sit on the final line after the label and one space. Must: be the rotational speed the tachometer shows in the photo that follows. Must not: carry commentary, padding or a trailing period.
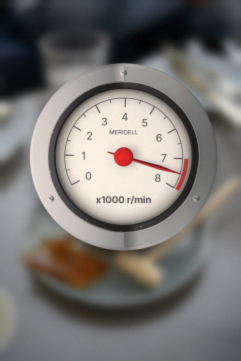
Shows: 7500 rpm
